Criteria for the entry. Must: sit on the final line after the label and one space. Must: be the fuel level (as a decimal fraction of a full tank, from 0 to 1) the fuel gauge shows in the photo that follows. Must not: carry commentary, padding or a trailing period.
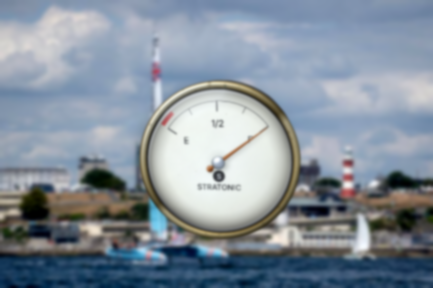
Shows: 1
